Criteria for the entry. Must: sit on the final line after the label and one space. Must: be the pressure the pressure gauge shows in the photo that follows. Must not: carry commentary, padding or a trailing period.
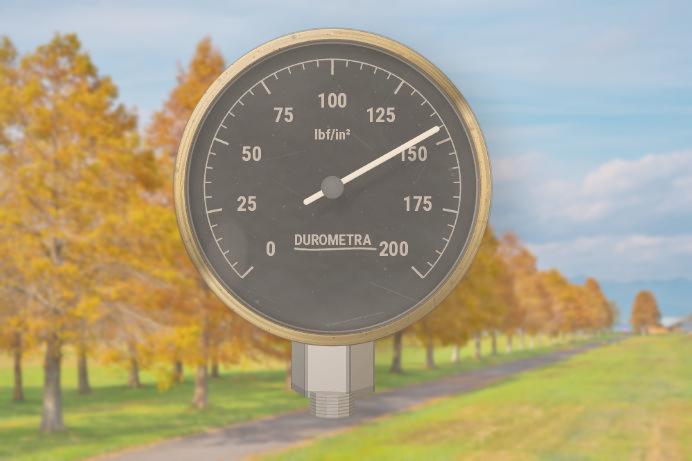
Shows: 145 psi
